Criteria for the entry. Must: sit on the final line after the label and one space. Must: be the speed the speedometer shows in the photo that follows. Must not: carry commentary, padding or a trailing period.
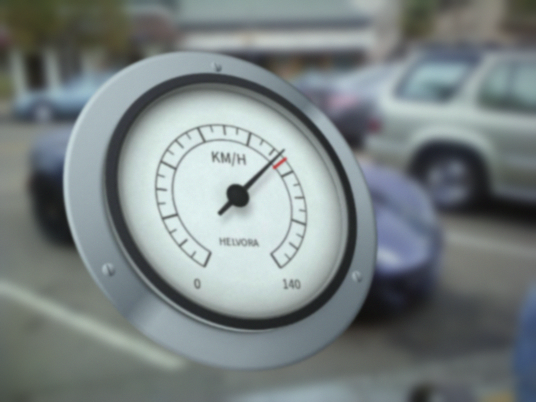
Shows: 92.5 km/h
